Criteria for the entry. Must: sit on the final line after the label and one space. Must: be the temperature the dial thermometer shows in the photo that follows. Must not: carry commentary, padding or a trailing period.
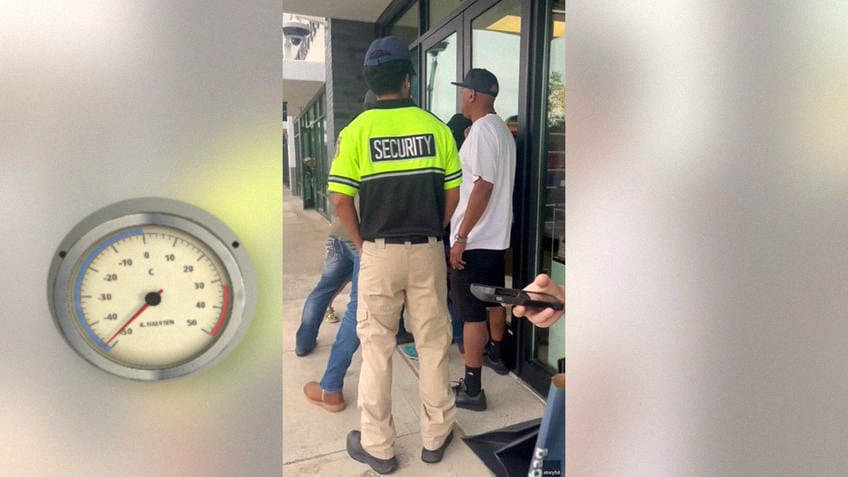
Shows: -48 °C
